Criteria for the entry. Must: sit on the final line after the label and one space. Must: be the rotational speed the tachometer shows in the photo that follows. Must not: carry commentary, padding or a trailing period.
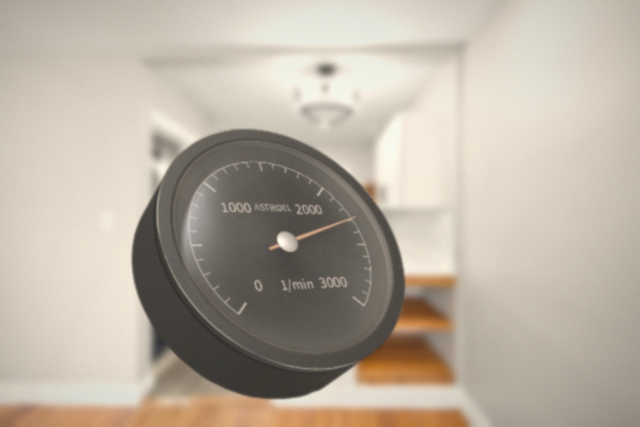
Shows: 2300 rpm
